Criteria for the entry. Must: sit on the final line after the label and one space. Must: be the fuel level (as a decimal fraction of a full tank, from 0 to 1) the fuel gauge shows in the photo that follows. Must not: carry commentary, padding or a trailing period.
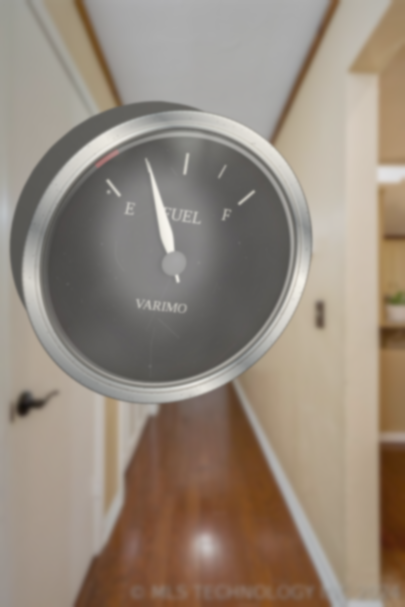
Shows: 0.25
